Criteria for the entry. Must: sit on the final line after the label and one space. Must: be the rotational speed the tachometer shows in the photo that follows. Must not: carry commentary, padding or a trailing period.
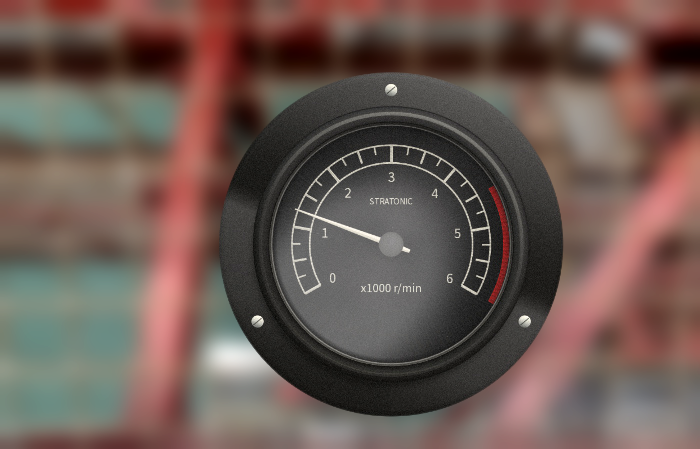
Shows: 1250 rpm
